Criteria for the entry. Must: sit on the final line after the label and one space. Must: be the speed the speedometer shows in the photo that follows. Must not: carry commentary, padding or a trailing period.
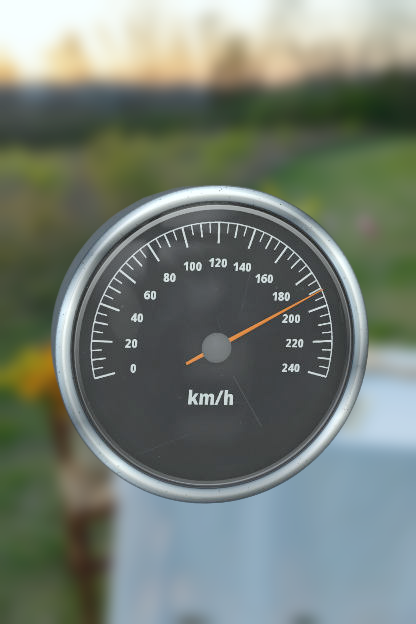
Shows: 190 km/h
